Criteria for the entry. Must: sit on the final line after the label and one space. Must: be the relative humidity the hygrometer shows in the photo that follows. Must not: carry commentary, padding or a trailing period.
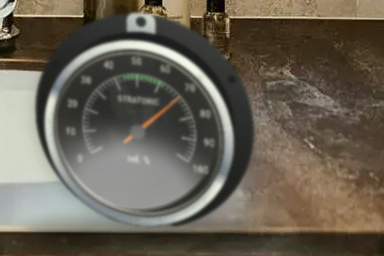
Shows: 70 %
